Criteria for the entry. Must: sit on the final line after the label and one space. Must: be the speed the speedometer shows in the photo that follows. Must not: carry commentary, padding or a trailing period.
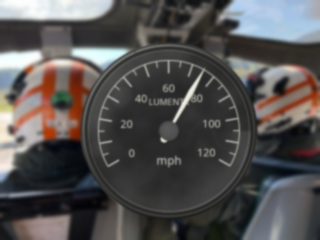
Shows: 75 mph
